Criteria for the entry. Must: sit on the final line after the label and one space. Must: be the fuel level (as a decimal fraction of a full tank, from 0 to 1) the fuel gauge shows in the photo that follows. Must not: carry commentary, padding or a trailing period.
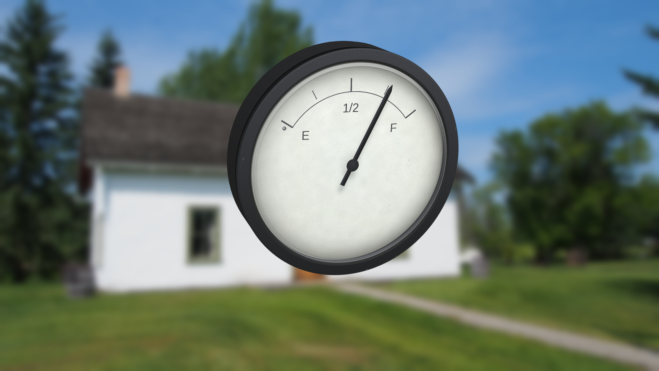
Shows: 0.75
